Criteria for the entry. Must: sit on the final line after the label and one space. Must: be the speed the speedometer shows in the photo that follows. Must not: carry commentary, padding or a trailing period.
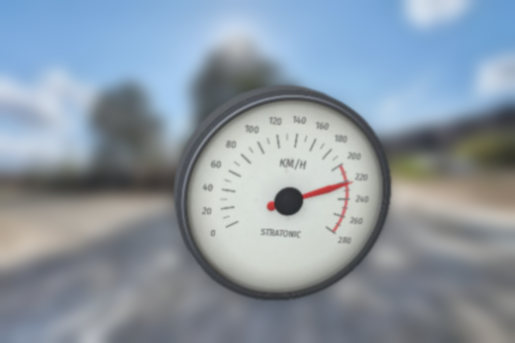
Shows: 220 km/h
